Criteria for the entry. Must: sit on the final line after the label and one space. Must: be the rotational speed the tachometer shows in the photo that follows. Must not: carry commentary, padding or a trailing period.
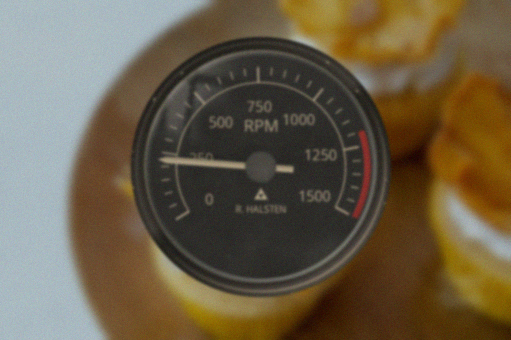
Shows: 225 rpm
